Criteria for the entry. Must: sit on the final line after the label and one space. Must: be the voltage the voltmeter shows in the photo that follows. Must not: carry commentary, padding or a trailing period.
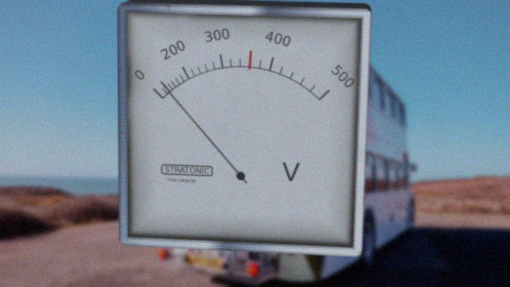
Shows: 100 V
